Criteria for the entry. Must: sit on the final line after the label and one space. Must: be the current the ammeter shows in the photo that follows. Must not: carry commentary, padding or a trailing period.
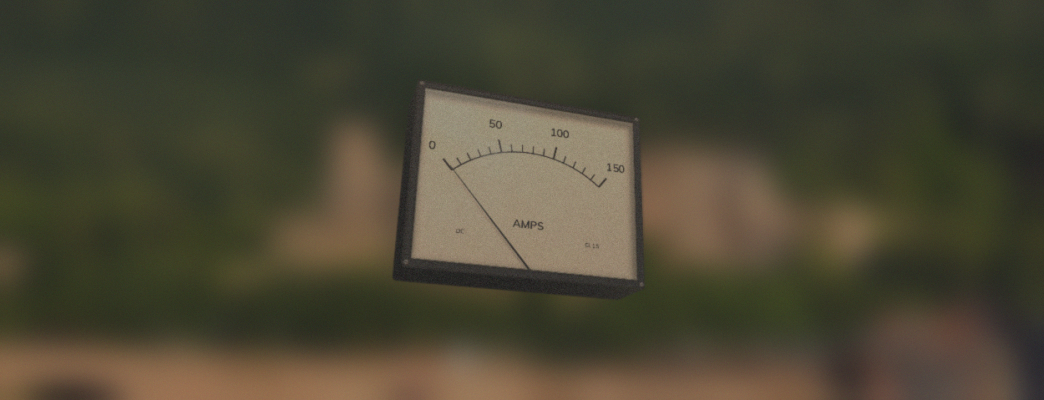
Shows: 0 A
